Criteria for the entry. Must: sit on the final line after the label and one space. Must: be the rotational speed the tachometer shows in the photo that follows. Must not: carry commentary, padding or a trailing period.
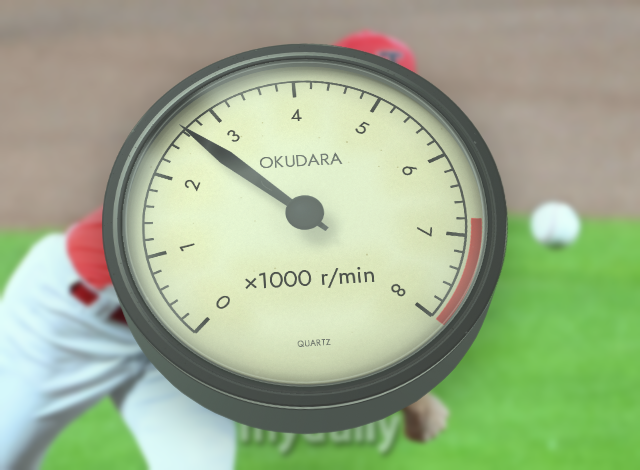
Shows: 2600 rpm
